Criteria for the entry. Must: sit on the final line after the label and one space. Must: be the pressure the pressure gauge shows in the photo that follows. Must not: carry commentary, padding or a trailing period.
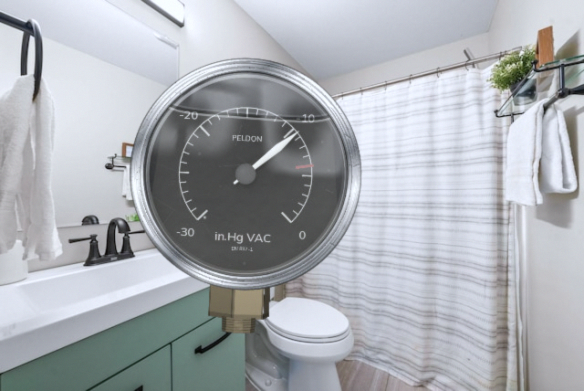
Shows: -9.5 inHg
